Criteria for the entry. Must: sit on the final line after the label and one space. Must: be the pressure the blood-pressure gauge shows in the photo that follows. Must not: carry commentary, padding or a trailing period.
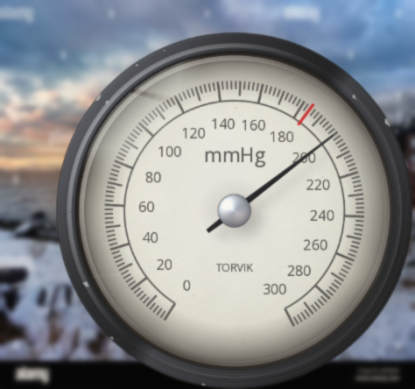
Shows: 200 mmHg
